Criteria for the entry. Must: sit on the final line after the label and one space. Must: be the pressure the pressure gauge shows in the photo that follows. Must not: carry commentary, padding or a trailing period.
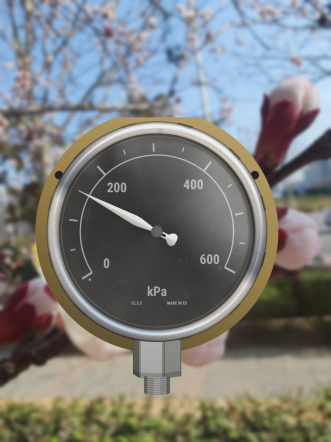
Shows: 150 kPa
